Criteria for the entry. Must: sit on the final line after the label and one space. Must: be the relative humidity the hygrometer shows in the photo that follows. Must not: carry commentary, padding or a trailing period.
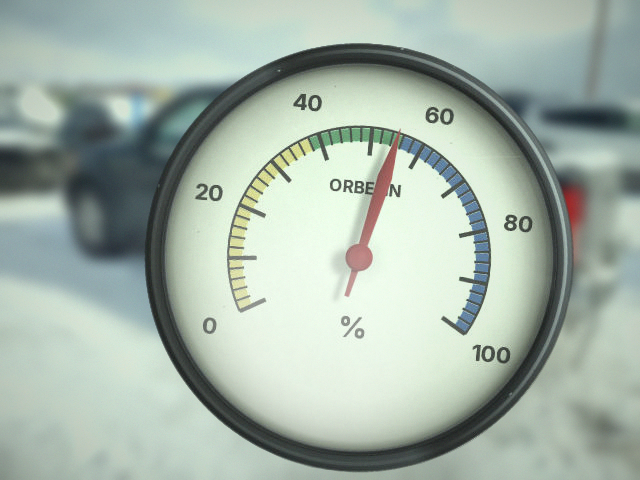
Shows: 55 %
